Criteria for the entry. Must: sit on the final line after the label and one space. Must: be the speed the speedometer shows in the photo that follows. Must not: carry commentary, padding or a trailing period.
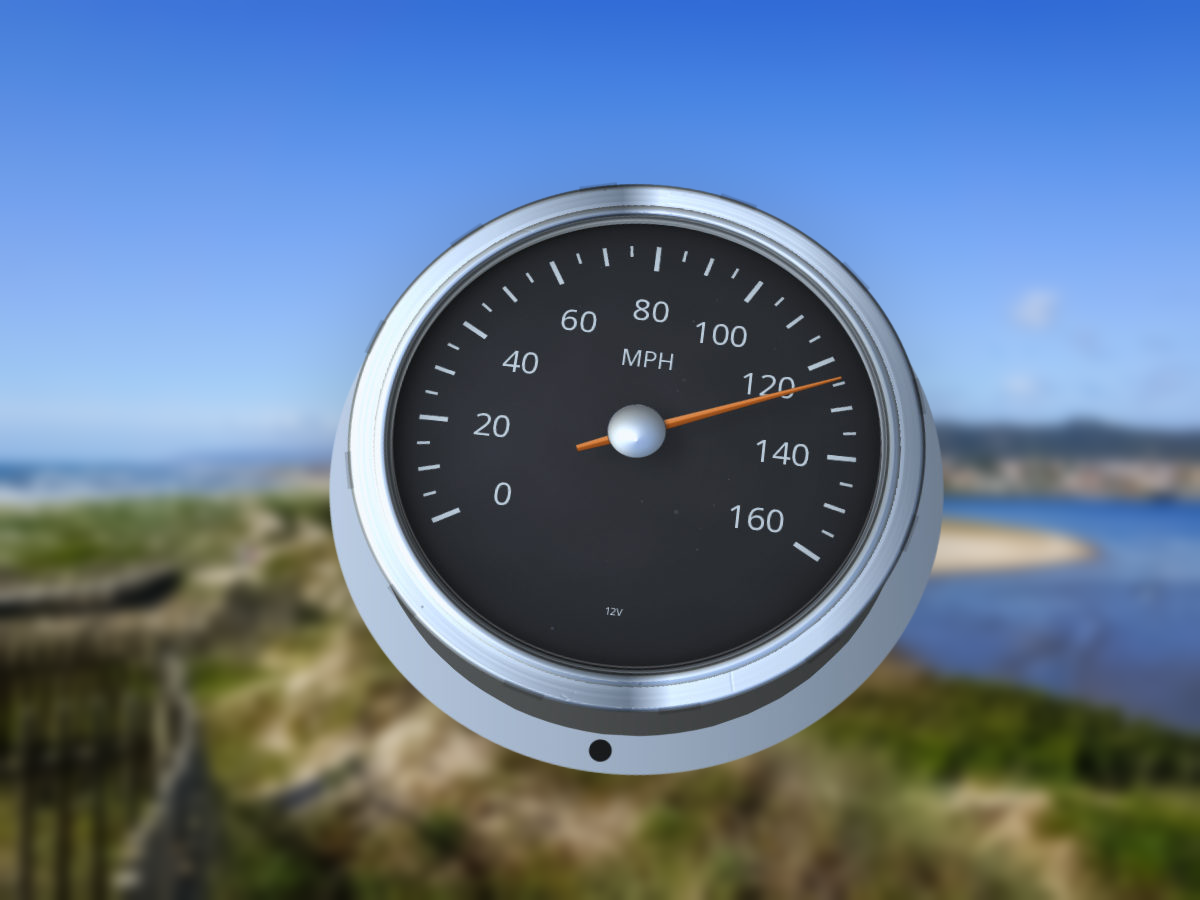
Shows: 125 mph
